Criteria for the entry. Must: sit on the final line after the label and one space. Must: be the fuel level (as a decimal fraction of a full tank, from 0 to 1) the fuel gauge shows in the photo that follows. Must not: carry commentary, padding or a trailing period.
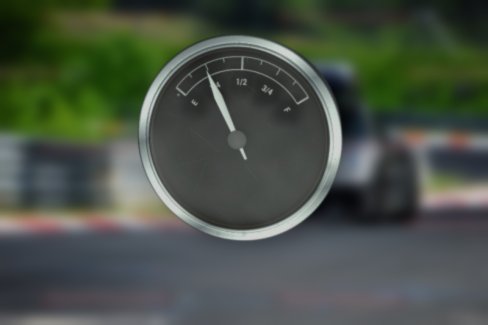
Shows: 0.25
